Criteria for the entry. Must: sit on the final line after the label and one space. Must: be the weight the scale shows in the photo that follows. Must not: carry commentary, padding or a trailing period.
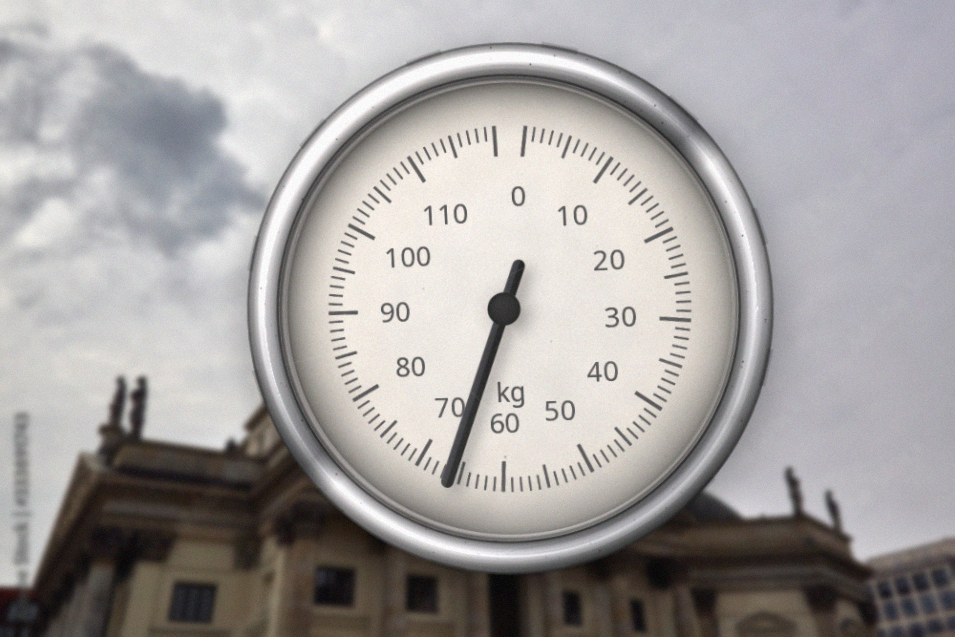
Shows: 66 kg
